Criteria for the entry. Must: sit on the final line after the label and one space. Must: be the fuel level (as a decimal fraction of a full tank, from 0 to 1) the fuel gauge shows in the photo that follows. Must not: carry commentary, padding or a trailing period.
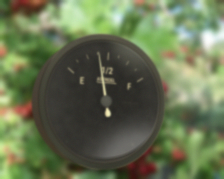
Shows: 0.375
